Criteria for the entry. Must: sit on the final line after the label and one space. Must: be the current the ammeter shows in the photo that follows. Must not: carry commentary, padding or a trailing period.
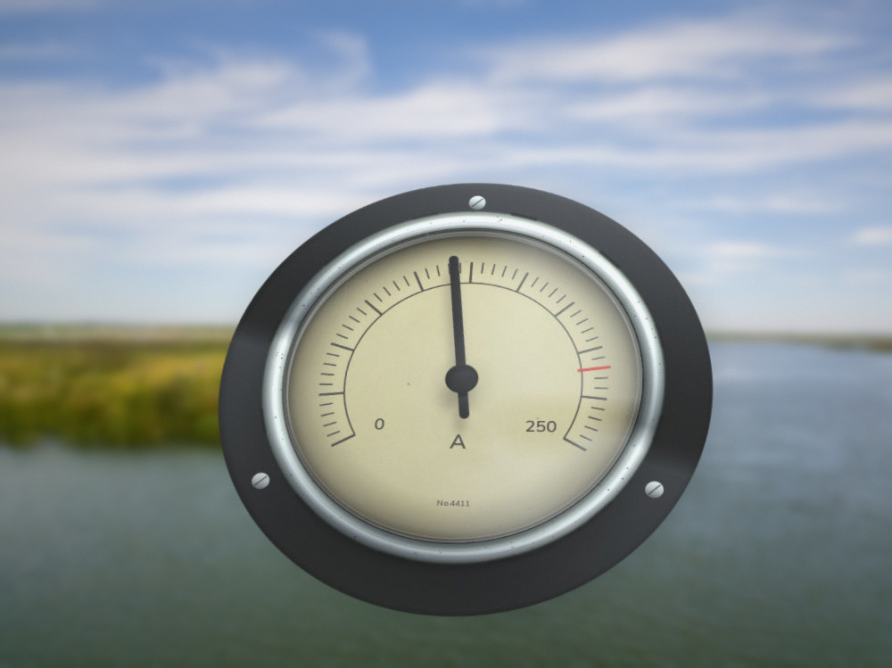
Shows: 117.5 A
